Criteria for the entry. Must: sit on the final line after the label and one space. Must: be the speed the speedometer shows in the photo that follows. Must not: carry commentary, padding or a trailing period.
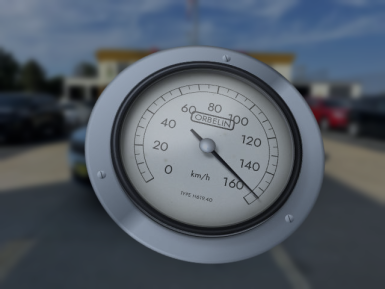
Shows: 155 km/h
